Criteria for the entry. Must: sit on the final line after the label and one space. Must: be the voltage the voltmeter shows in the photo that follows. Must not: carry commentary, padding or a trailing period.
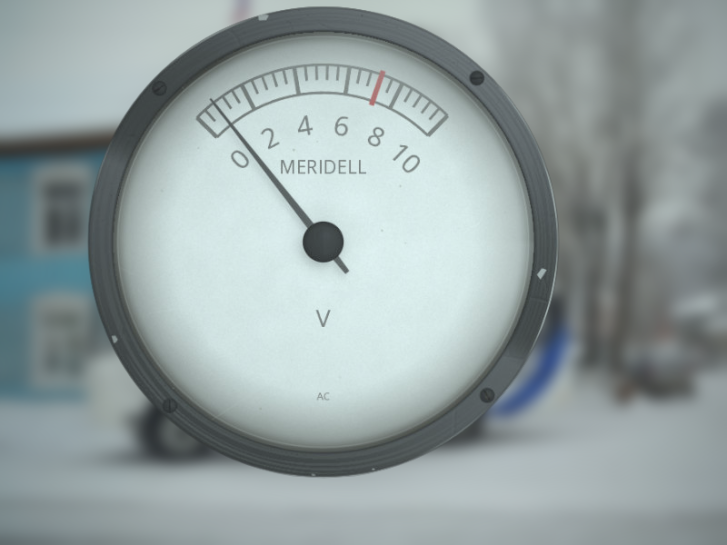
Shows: 0.8 V
